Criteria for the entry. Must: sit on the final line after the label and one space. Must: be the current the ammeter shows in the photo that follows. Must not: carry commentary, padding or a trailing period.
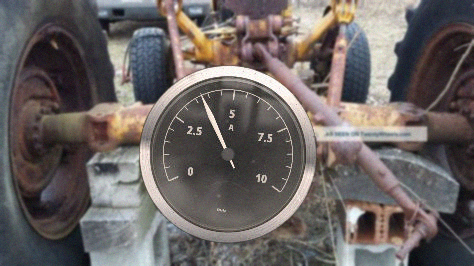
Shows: 3.75 A
